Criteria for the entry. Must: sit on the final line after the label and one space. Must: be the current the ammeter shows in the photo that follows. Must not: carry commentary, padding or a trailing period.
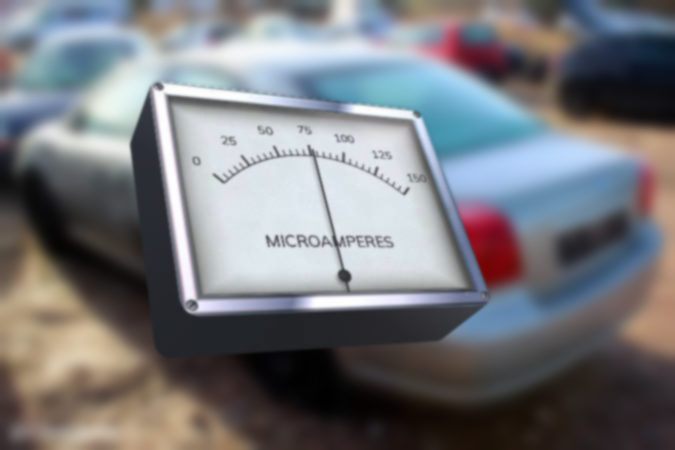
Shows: 75 µA
